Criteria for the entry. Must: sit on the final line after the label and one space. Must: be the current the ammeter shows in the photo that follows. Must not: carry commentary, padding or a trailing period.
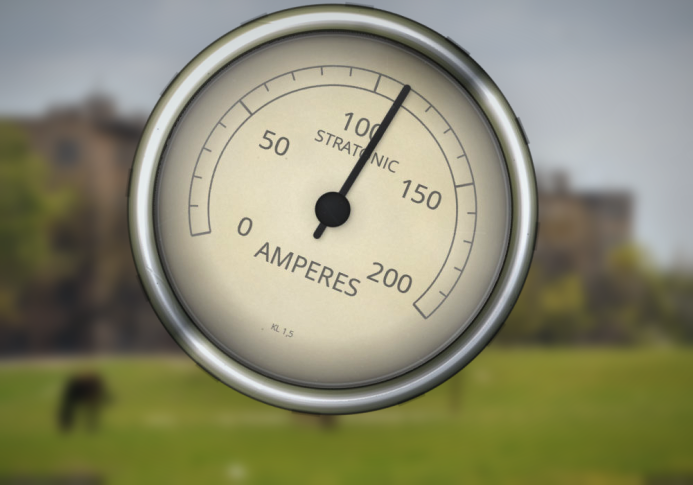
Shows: 110 A
